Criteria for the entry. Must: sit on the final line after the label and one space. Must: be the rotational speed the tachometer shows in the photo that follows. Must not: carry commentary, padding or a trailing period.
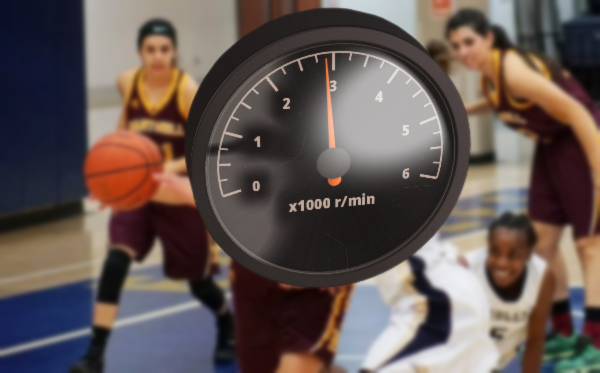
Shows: 2875 rpm
